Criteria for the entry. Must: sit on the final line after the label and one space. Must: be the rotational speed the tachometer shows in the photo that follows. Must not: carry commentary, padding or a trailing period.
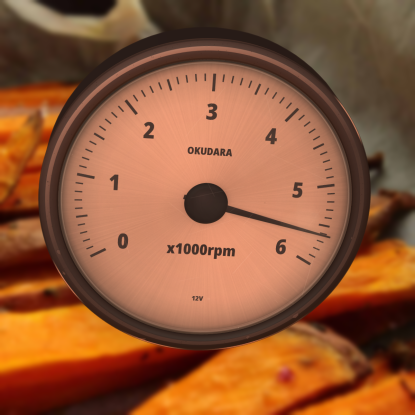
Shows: 5600 rpm
